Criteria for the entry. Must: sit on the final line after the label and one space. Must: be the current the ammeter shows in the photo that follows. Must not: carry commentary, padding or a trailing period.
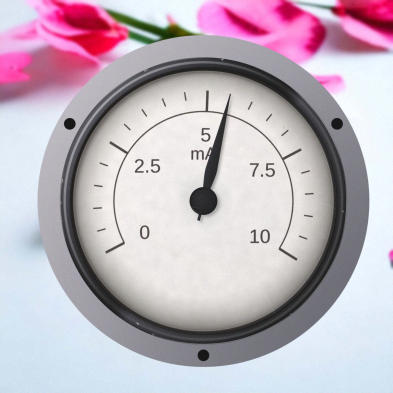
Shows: 5.5 mA
